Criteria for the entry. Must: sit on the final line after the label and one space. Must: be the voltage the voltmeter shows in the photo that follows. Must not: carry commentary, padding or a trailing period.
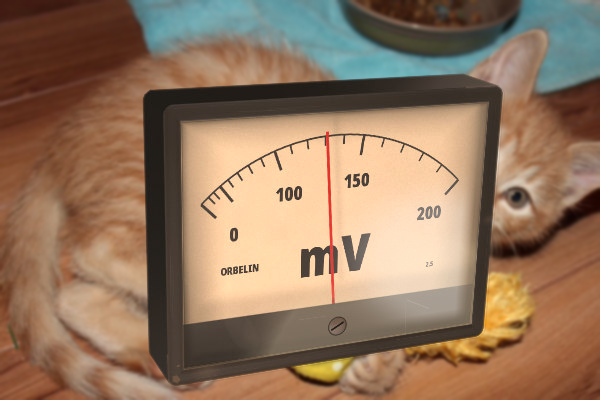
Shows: 130 mV
